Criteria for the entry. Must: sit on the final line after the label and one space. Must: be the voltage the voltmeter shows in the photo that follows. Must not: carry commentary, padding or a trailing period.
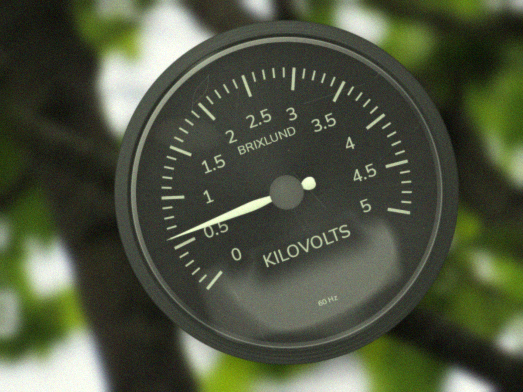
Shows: 0.6 kV
